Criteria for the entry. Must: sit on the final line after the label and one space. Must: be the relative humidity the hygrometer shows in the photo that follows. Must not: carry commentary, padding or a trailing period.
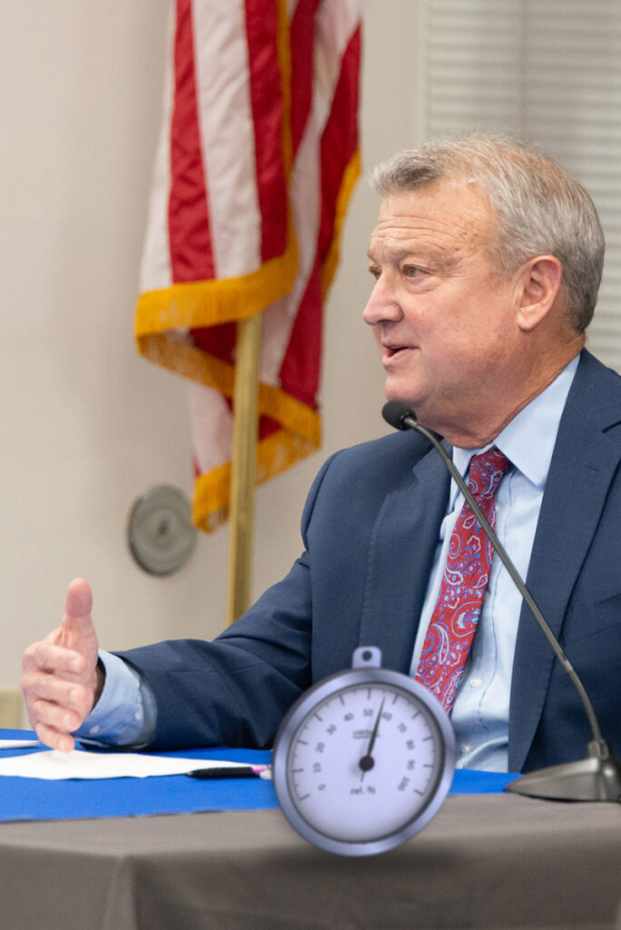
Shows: 55 %
